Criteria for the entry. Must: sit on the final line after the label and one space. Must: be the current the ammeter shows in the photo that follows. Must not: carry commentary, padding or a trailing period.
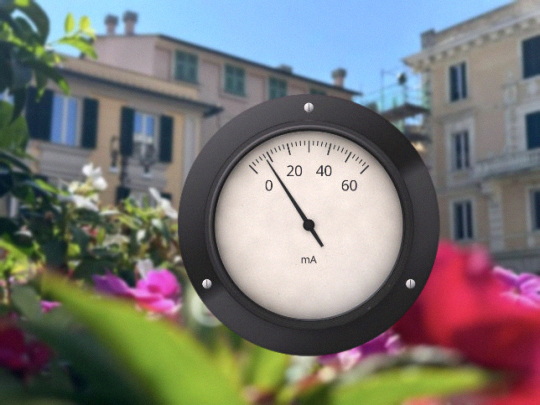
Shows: 8 mA
